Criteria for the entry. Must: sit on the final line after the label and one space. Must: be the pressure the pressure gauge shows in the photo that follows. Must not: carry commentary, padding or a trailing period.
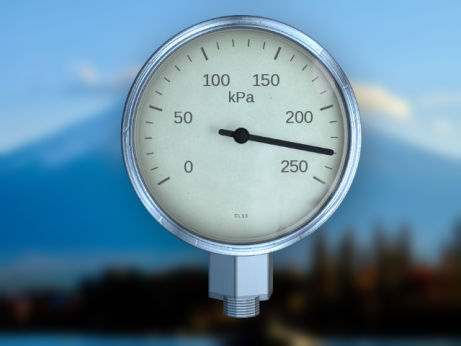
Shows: 230 kPa
